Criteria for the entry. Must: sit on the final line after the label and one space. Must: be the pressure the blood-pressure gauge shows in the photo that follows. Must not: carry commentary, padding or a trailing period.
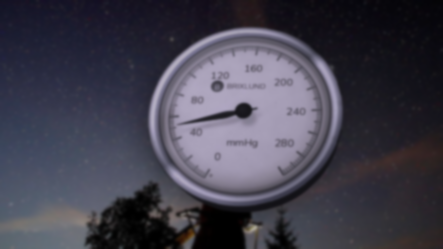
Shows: 50 mmHg
